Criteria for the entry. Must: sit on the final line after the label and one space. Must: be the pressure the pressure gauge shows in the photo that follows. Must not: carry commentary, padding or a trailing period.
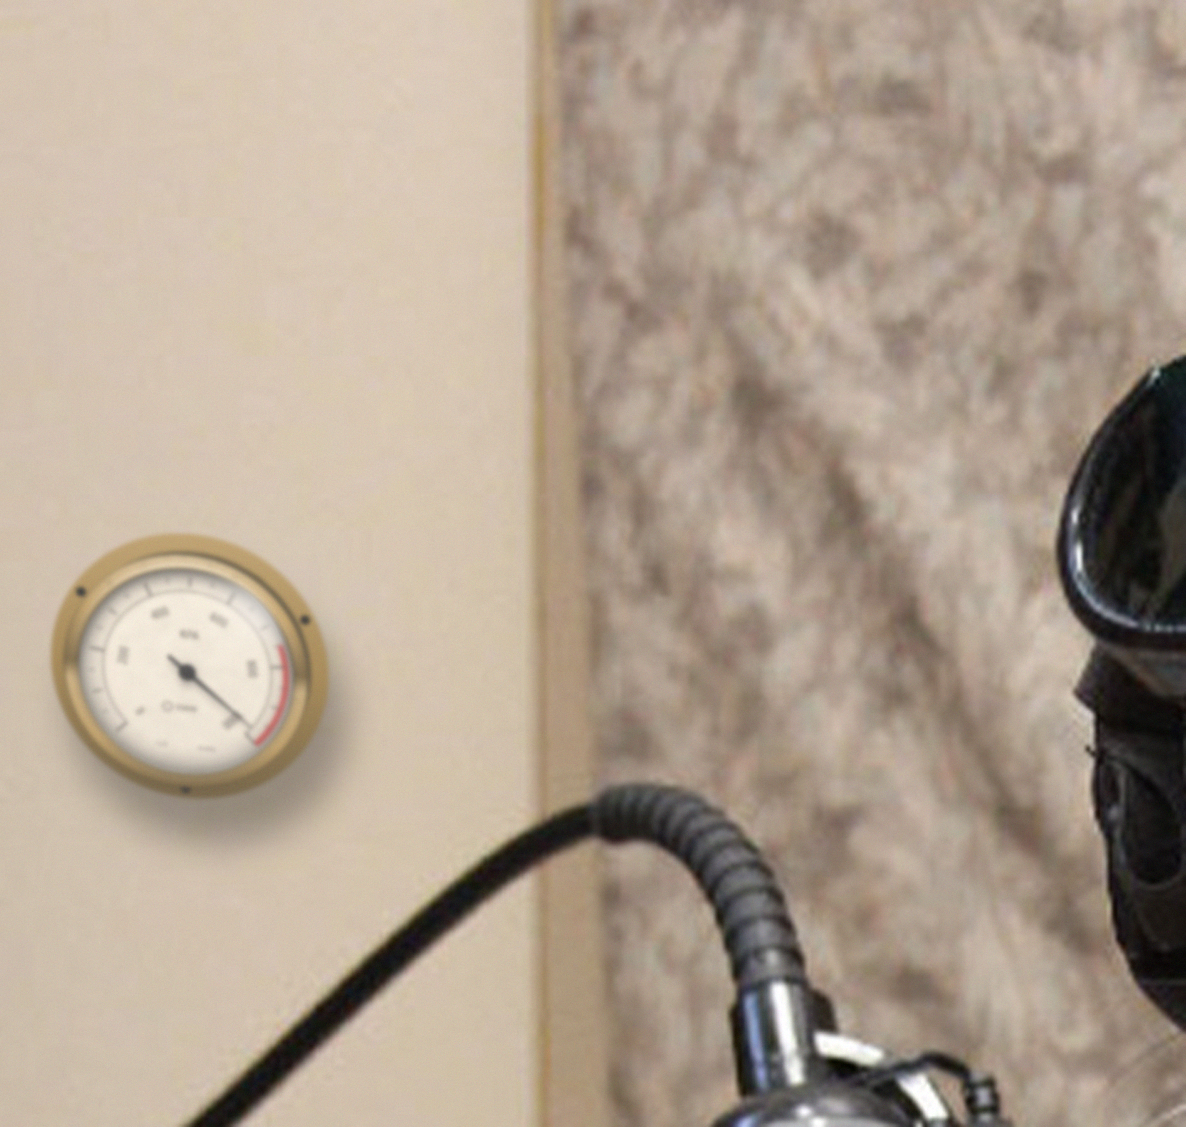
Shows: 975 kPa
